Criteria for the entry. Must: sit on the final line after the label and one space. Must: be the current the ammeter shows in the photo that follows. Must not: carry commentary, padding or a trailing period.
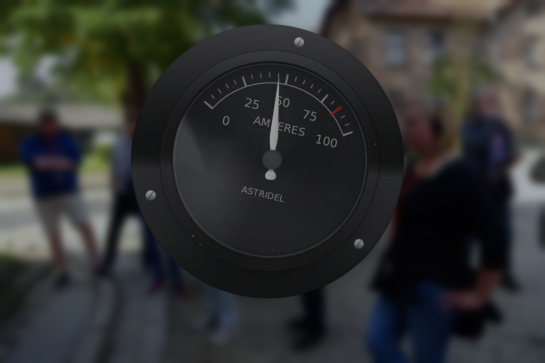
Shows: 45 A
